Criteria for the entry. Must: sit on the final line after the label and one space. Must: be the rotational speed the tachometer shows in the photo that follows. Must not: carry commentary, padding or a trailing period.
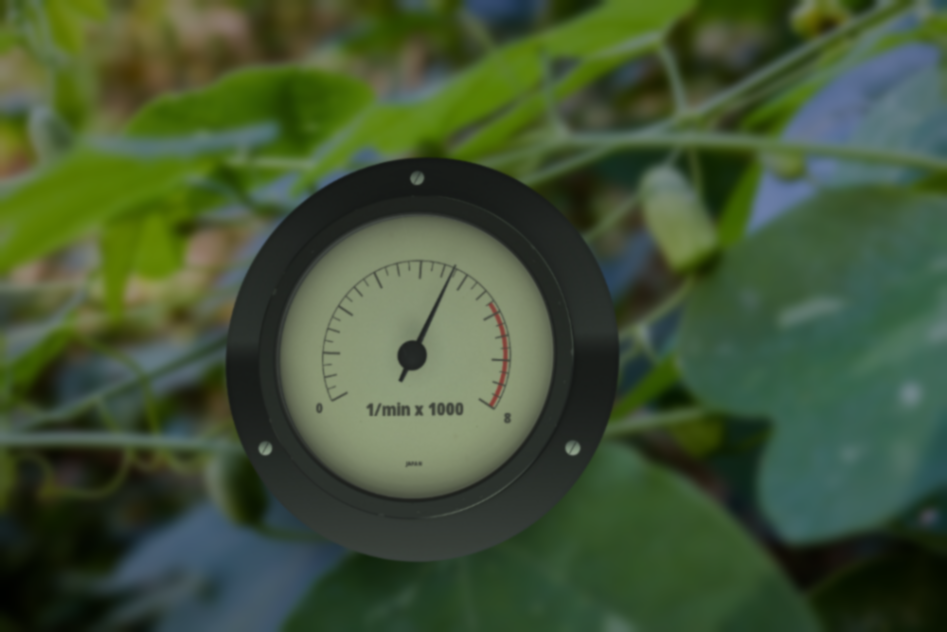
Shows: 4750 rpm
